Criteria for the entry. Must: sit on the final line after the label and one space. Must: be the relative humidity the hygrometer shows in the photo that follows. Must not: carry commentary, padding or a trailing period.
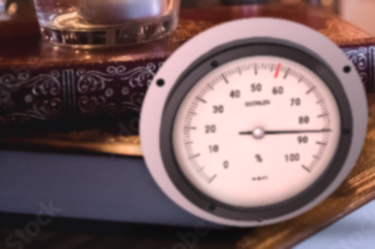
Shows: 85 %
